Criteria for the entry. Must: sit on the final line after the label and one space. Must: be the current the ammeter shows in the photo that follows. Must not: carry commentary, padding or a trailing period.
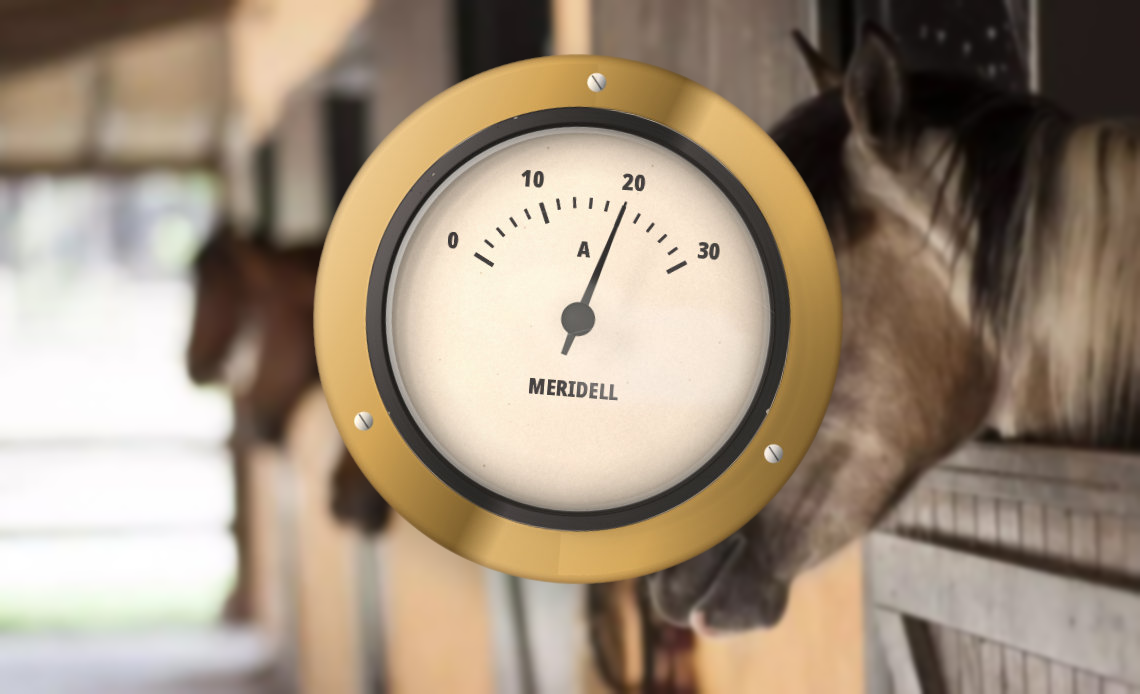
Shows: 20 A
